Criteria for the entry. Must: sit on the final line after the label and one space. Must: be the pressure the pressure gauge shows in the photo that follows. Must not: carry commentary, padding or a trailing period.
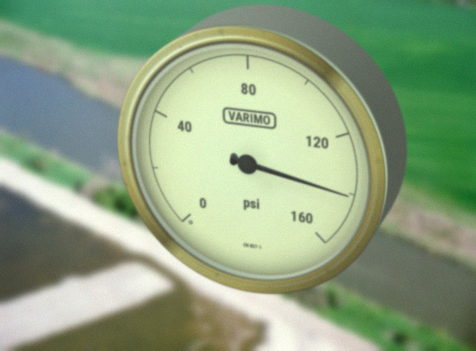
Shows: 140 psi
